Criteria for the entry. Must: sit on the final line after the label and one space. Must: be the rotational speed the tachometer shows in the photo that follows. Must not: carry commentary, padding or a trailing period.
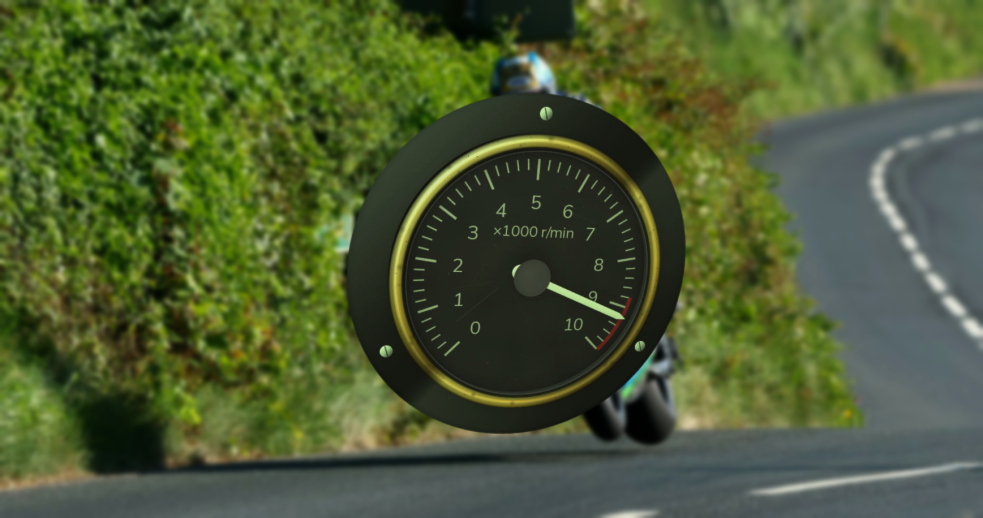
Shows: 9200 rpm
